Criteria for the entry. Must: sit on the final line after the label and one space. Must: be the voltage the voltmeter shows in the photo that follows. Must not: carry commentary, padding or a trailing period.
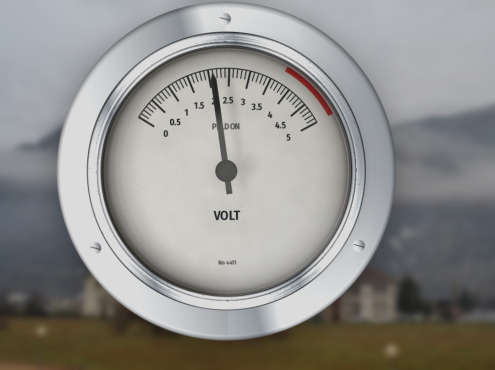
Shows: 2.1 V
